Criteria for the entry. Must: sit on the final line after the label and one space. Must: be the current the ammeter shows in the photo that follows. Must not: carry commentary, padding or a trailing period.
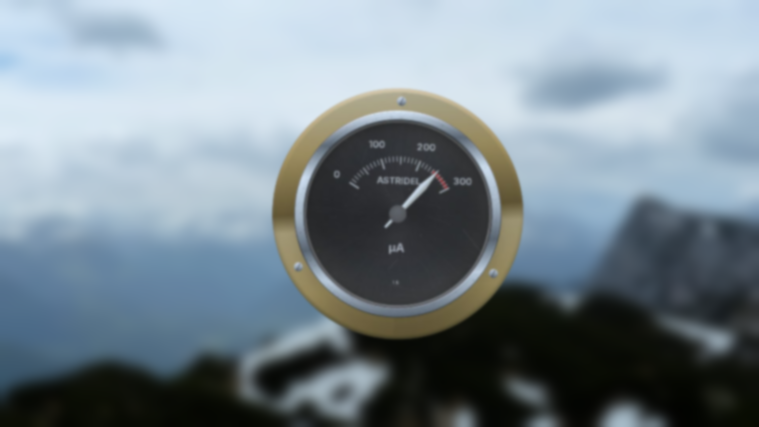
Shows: 250 µA
